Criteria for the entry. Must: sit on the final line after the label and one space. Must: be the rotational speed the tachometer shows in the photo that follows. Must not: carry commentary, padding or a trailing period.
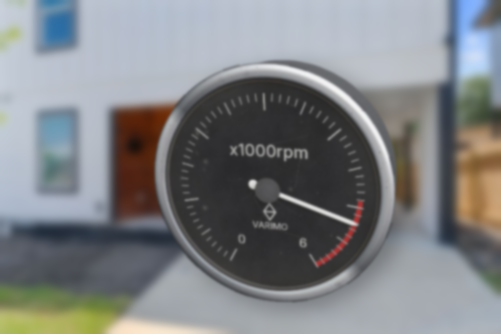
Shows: 5200 rpm
